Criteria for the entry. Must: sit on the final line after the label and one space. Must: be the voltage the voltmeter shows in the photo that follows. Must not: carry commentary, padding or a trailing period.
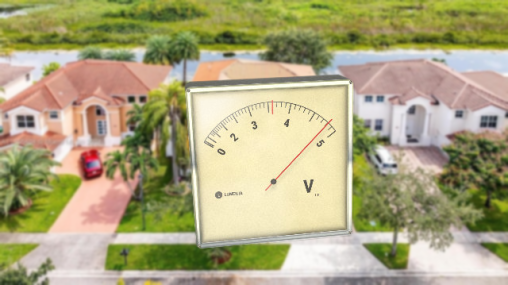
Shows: 4.8 V
